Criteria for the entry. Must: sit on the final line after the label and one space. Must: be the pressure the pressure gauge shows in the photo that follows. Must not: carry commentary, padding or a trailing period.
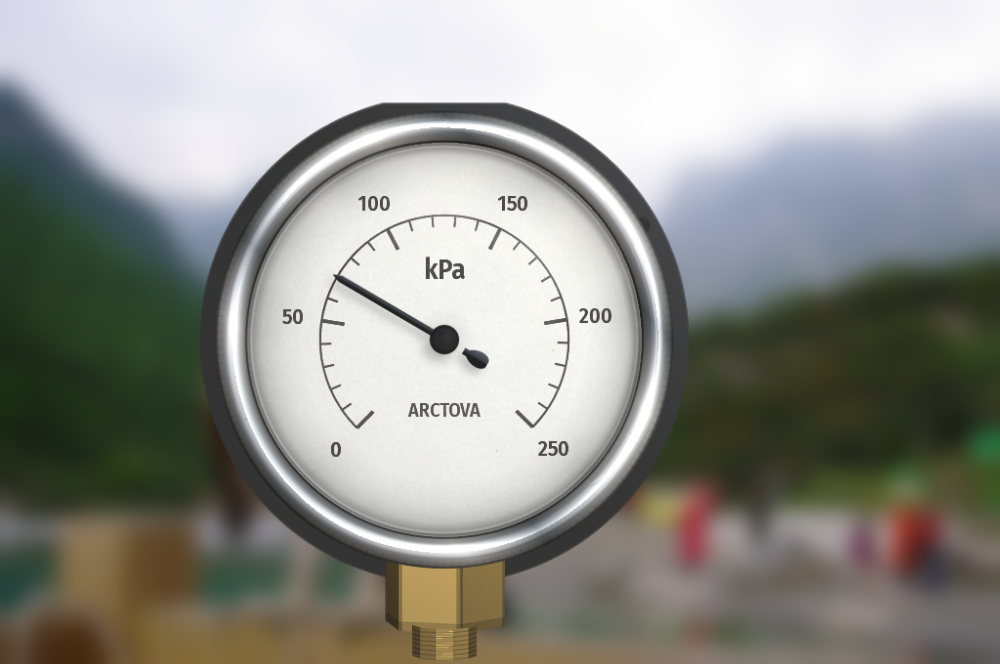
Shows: 70 kPa
